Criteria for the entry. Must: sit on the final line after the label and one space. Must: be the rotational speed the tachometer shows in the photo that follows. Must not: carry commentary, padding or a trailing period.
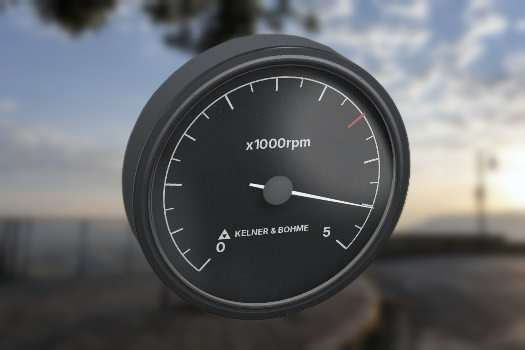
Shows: 4500 rpm
